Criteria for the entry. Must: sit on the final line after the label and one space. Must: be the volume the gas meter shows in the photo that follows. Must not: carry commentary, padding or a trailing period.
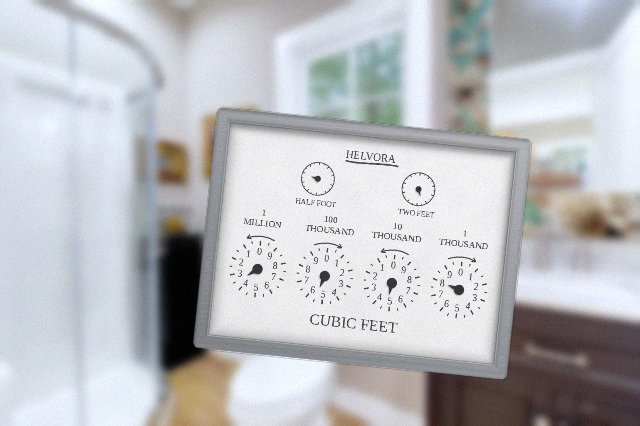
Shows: 354800 ft³
